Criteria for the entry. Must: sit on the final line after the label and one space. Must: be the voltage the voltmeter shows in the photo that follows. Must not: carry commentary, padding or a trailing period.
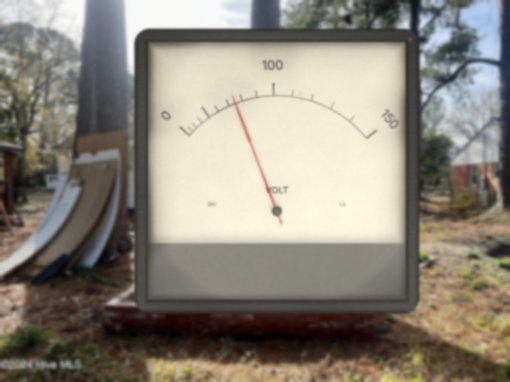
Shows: 75 V
